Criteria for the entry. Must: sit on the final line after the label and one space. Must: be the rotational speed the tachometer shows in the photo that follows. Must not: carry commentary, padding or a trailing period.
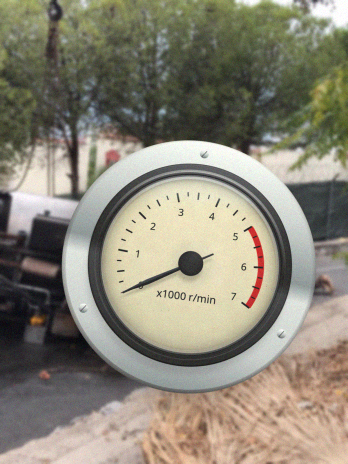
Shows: 0 rpm
